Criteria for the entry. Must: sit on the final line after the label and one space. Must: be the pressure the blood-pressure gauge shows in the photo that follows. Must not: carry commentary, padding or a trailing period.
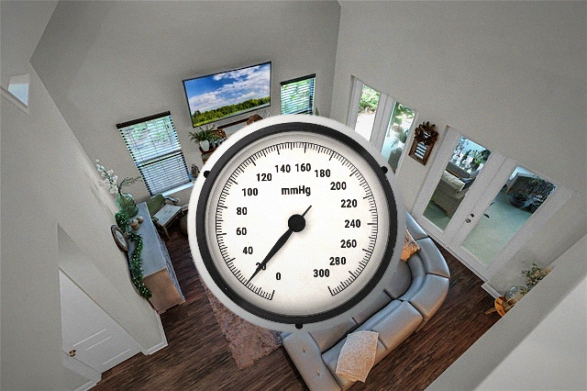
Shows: 20 mmHg
